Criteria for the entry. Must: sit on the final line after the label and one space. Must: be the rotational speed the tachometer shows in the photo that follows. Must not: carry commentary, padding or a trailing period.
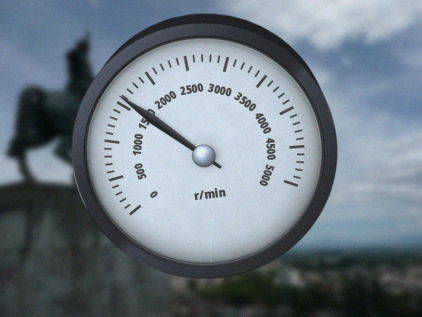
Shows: 1600 rpm
